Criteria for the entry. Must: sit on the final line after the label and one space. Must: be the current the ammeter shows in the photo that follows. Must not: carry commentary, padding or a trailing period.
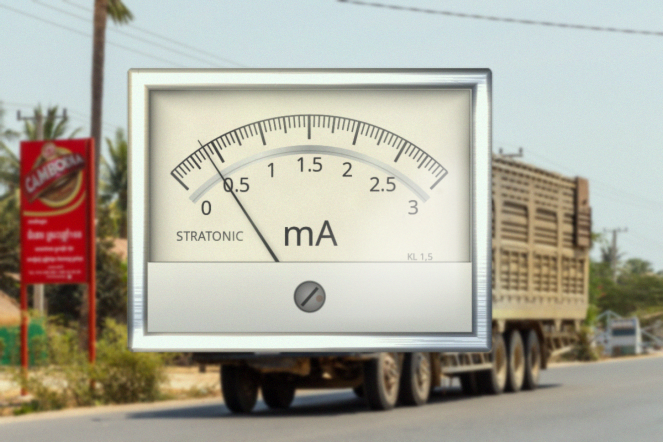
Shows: 0.4 mA
